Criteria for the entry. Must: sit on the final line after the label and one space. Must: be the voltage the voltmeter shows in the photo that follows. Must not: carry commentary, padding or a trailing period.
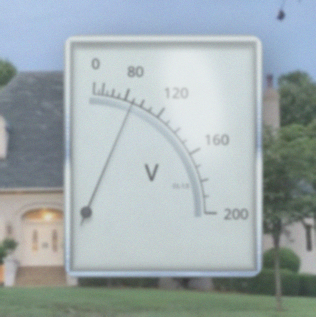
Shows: 90 V
